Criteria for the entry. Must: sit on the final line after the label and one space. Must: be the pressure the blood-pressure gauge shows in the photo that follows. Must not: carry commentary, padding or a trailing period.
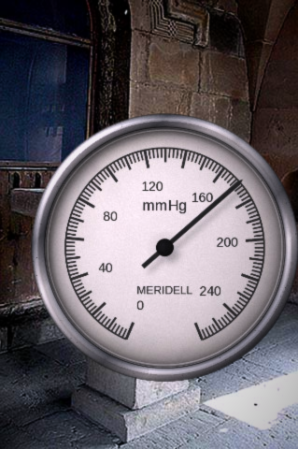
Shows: 170 mmHg
